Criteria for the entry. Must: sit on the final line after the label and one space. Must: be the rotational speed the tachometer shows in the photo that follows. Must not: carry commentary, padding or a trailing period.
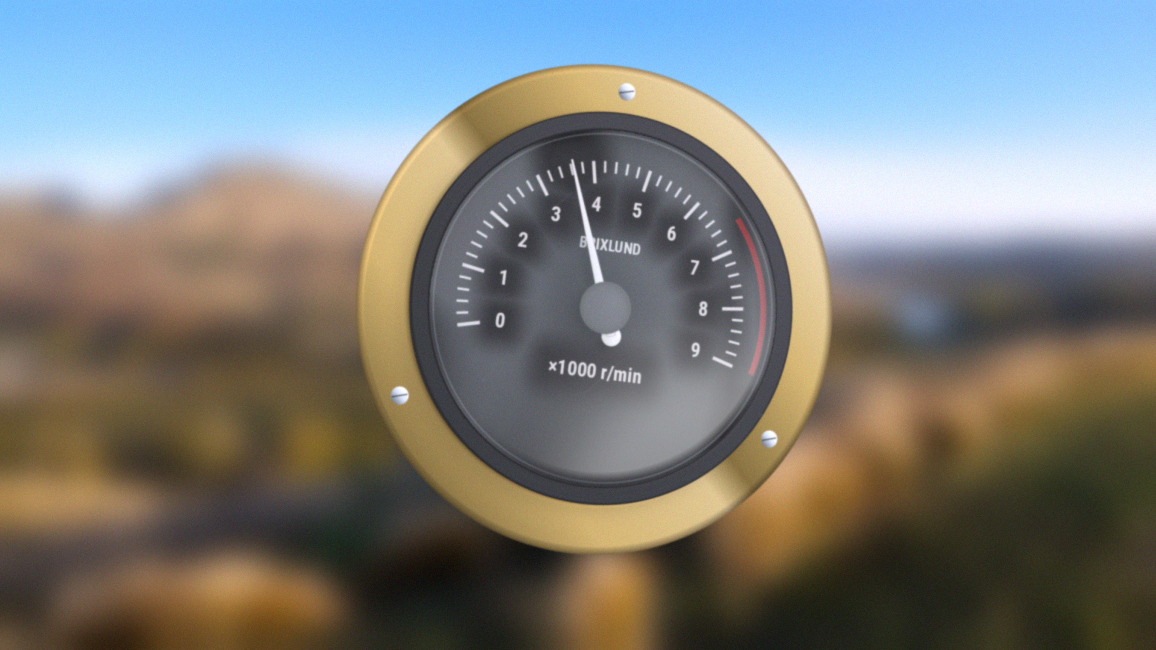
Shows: 3600 rpm
